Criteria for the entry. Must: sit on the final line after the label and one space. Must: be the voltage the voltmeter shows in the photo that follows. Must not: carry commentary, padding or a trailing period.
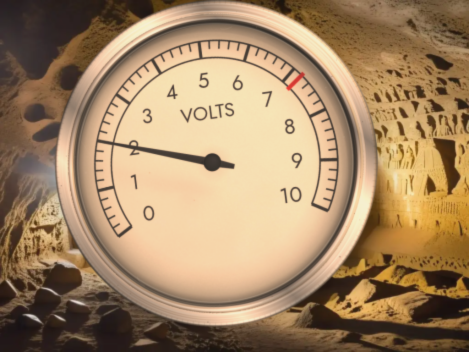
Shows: 2 V
